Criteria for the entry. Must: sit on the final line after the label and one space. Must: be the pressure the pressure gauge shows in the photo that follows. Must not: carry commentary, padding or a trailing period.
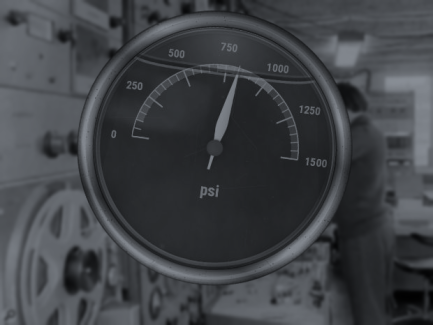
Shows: 825 psi
